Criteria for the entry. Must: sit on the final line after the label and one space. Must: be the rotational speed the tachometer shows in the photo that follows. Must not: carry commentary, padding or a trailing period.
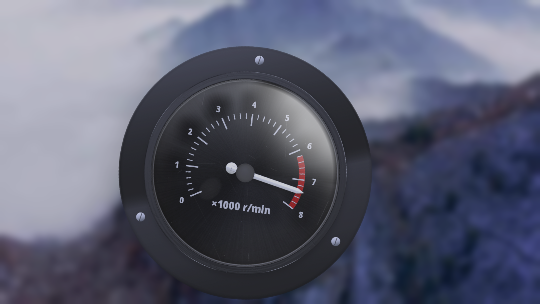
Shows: 7400 rpm
